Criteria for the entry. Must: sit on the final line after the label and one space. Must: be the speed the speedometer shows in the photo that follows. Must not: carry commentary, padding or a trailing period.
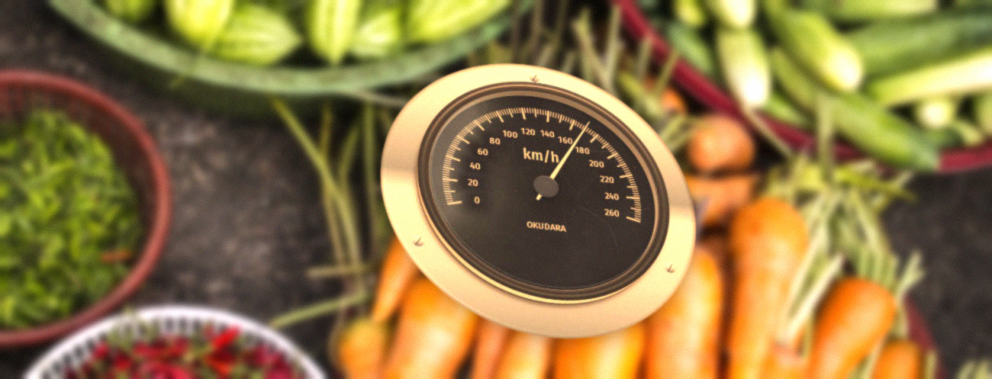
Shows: 170 km/h
